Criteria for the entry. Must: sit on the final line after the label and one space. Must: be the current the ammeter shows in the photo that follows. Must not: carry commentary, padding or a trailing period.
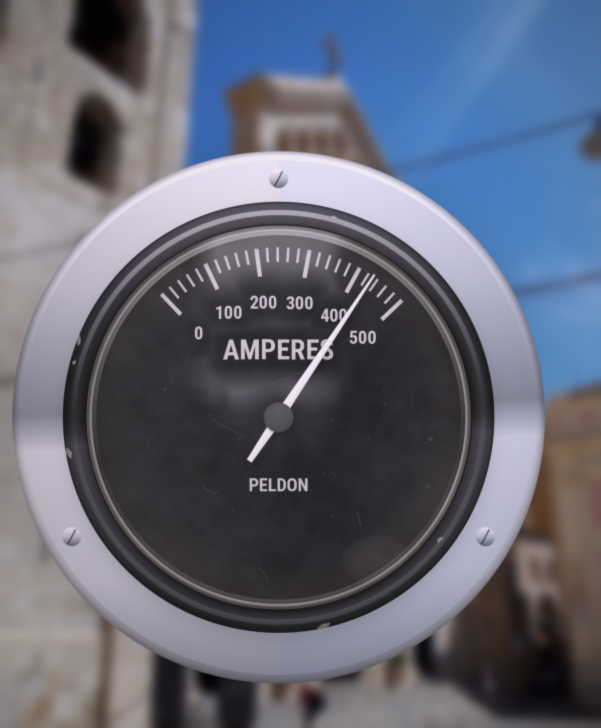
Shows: 430 A
